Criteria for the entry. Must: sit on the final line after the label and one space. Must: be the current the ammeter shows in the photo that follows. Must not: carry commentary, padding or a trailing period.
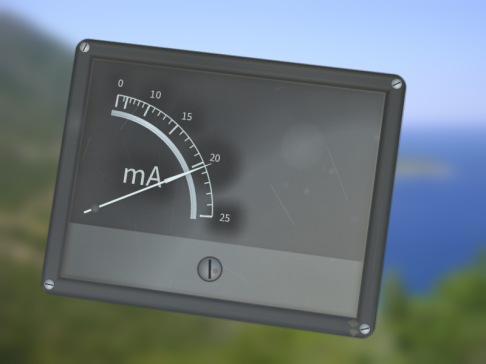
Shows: 20.5 mA
